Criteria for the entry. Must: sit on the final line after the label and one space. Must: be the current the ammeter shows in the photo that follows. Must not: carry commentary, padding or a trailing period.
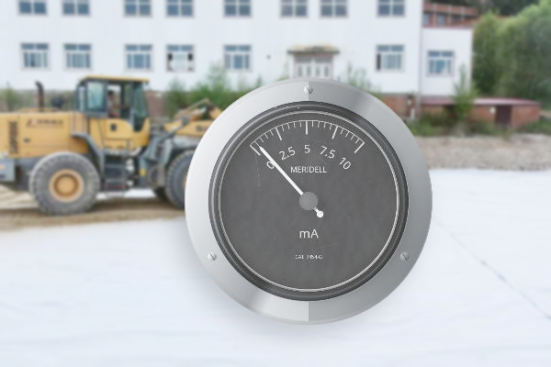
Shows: 0.5 mA
